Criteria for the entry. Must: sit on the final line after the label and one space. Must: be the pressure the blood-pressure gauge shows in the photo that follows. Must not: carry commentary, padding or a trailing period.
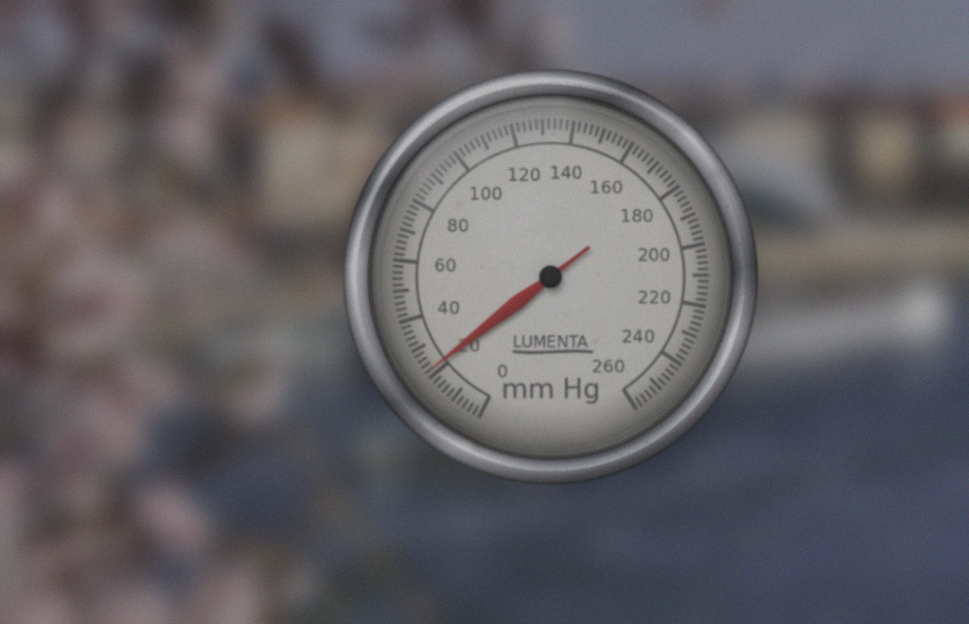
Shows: 22 mmHg
